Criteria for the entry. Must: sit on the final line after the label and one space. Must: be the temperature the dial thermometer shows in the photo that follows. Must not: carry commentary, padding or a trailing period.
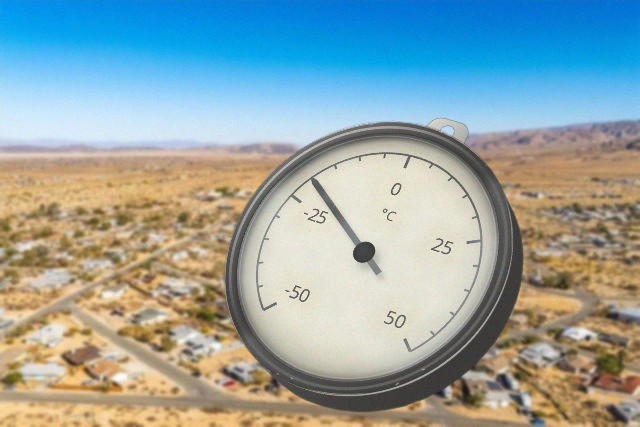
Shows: -20 °C
